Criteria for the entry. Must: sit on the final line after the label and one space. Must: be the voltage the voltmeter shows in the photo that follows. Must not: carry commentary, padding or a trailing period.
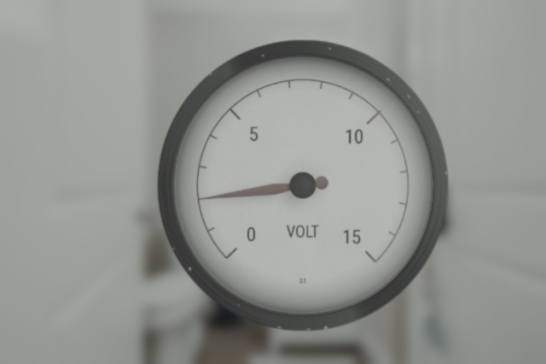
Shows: 2 V
